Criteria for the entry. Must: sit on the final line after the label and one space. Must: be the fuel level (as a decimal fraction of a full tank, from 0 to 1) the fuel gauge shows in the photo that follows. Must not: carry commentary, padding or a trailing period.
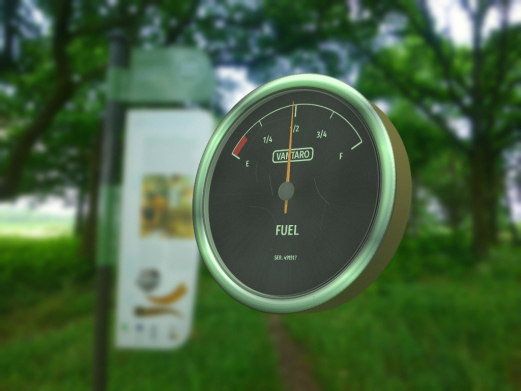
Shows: 0.5
